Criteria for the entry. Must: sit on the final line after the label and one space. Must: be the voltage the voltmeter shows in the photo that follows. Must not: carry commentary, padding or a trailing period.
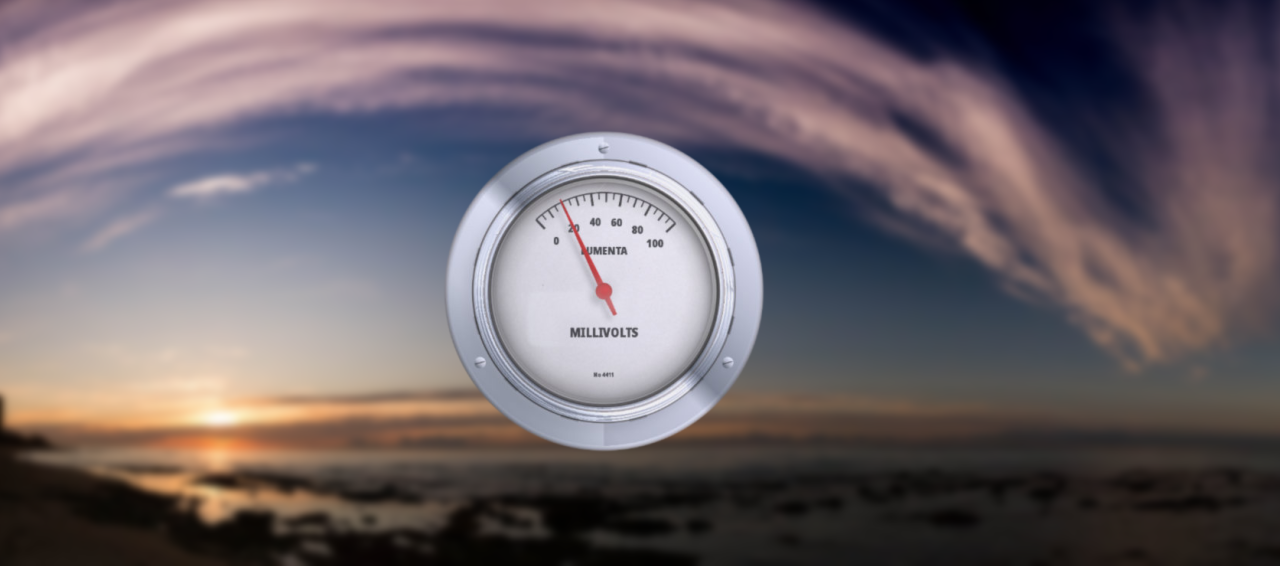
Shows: 20 mV
